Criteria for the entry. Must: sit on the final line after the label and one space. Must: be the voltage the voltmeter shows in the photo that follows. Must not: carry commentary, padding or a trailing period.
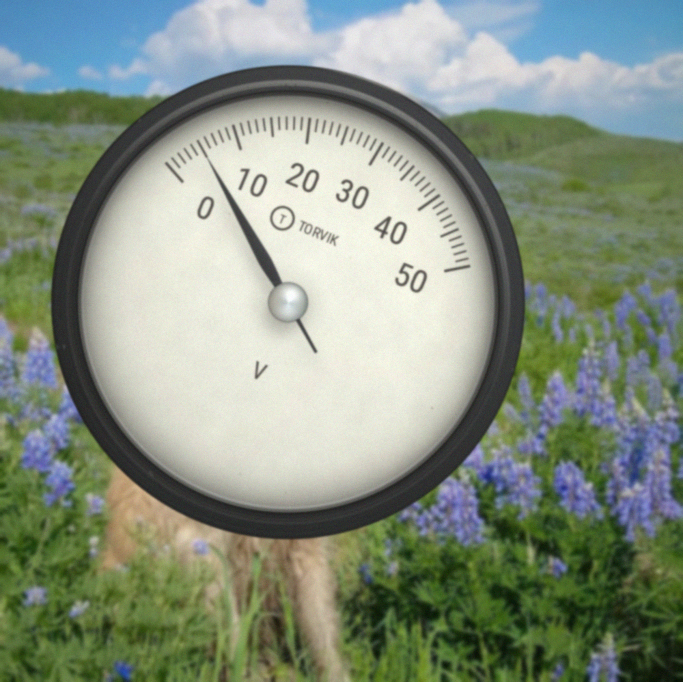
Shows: 5 V
